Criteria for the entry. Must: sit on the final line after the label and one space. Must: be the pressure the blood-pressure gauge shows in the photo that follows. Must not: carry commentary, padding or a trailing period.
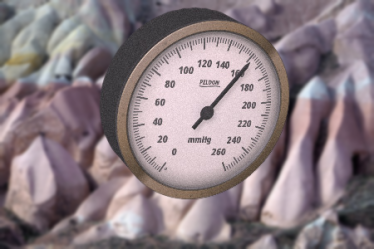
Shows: 160 mmHg
